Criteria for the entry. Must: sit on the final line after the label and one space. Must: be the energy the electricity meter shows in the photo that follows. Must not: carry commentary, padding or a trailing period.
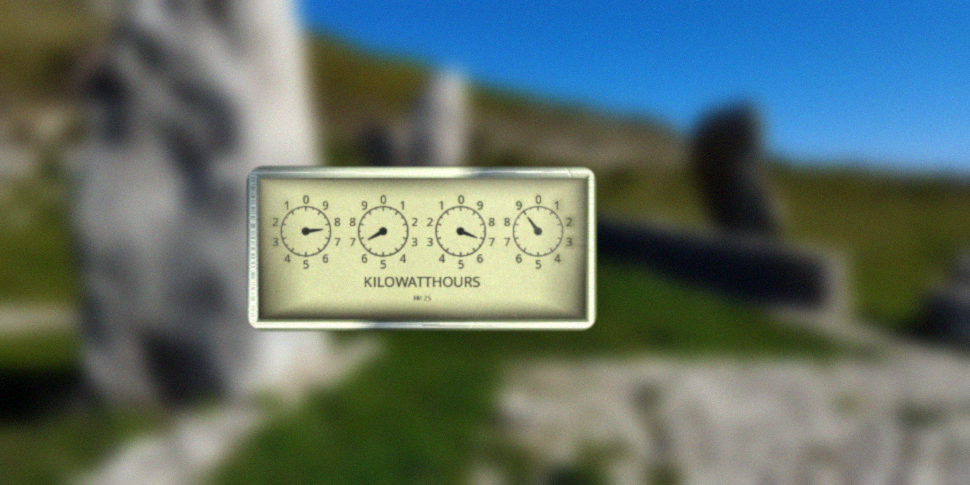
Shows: 7669 kWh
